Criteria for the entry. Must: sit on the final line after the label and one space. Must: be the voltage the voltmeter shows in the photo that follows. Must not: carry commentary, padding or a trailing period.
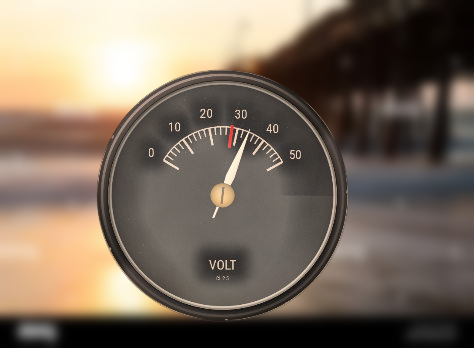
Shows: 34 V
